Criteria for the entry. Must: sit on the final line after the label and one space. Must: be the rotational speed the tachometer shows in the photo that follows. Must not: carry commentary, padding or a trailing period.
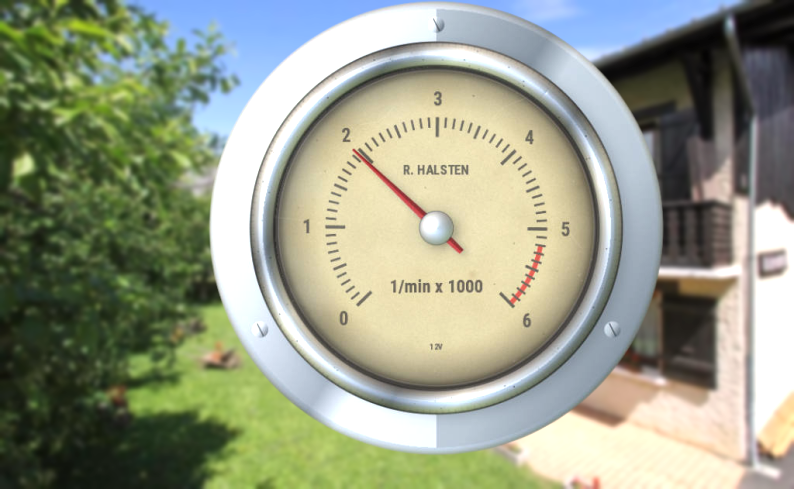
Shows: 1950 rpm
